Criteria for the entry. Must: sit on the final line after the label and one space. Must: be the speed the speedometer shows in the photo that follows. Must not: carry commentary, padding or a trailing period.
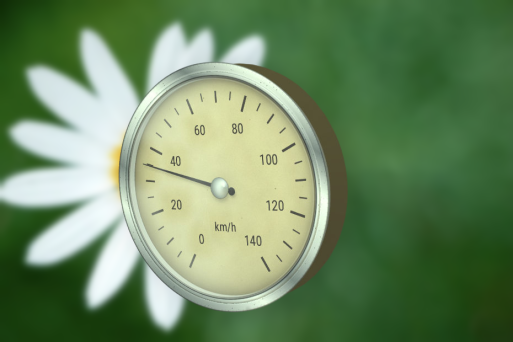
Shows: 35 km/h
